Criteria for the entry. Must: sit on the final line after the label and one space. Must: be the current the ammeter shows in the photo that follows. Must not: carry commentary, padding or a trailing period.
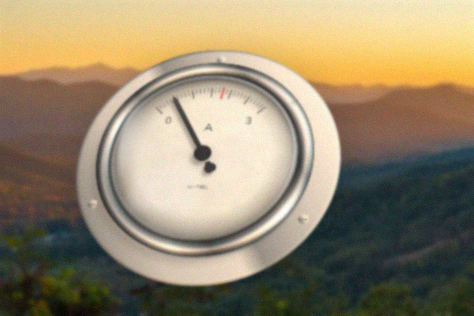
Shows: 0.5 A
